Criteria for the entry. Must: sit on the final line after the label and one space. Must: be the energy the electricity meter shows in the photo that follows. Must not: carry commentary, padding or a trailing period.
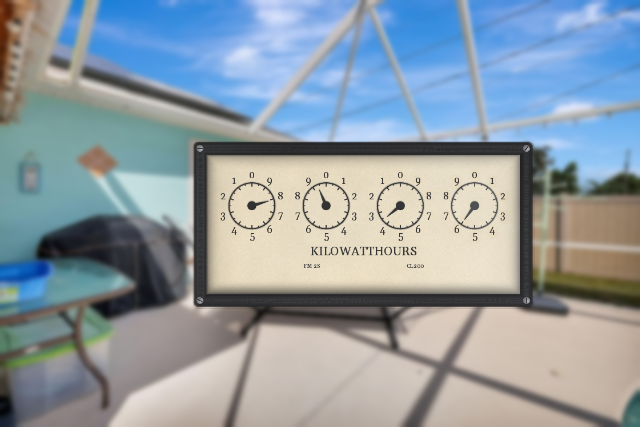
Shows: 7936 kWh
